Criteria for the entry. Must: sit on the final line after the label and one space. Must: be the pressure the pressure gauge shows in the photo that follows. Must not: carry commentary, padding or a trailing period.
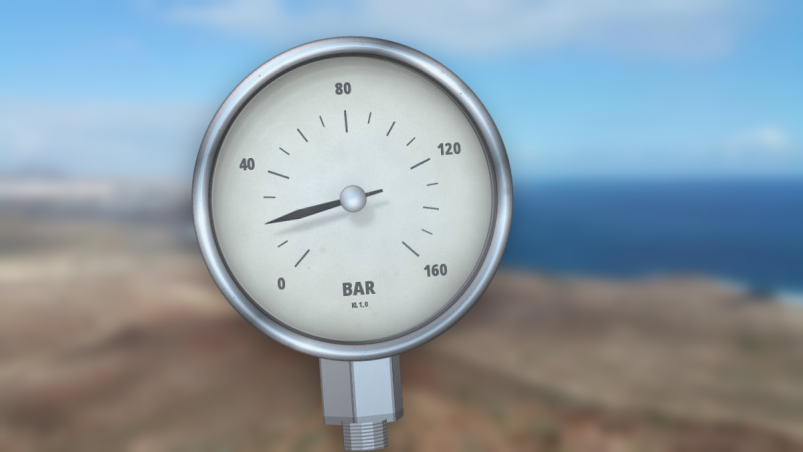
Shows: 20 bar
